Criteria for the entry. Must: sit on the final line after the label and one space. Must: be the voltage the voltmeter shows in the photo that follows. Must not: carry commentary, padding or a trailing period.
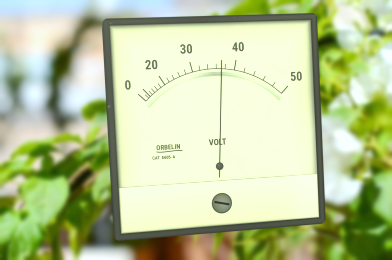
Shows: 37 V
